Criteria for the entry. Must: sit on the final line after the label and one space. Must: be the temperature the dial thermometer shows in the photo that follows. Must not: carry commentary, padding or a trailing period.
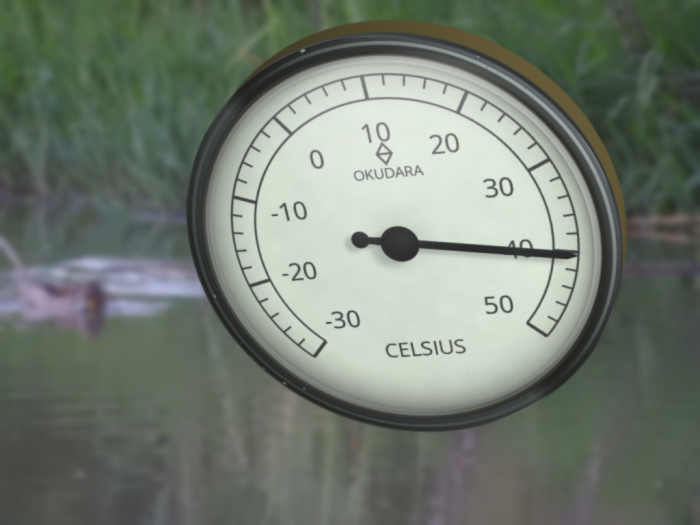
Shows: 40 °C
